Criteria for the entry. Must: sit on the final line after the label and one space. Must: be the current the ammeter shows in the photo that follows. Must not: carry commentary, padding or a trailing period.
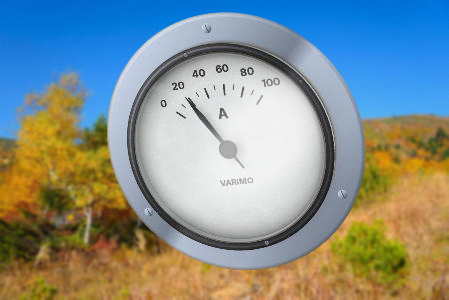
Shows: 20 A
